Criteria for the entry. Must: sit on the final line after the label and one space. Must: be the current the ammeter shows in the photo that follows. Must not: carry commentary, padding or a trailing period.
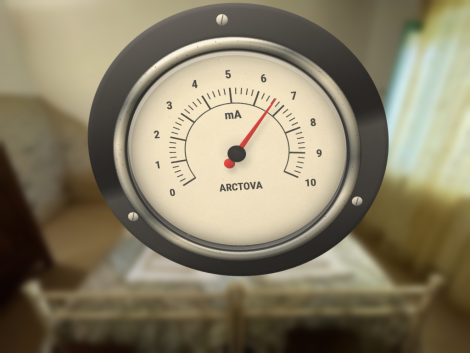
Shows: 6.6 mA
